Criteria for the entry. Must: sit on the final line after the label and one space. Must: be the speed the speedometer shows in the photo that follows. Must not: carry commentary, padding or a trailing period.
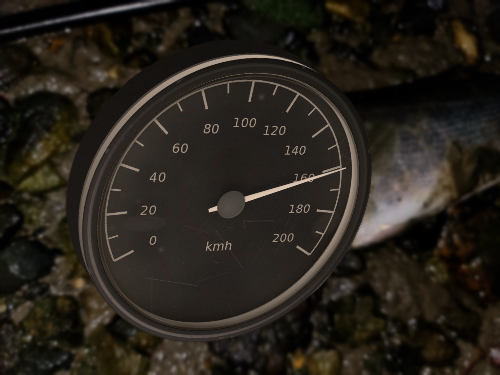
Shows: 160 km/h
